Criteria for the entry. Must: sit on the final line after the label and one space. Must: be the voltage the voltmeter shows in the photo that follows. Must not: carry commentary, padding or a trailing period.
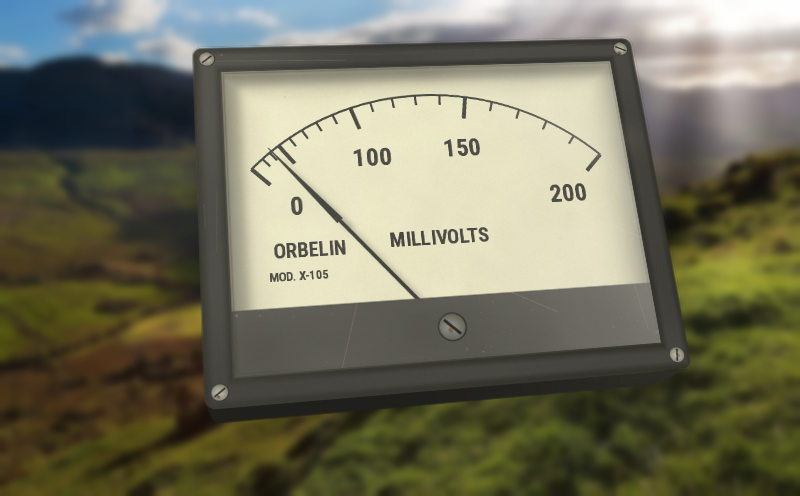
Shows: 40 mV
